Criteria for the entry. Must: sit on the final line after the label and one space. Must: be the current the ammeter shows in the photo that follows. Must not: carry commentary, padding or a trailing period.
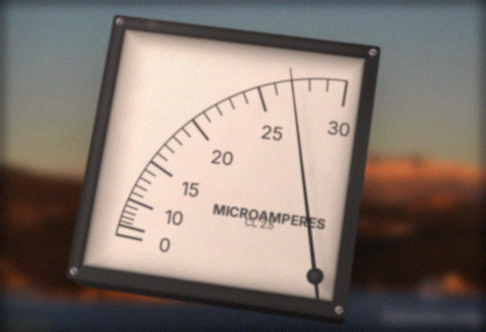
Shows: 27 µA
